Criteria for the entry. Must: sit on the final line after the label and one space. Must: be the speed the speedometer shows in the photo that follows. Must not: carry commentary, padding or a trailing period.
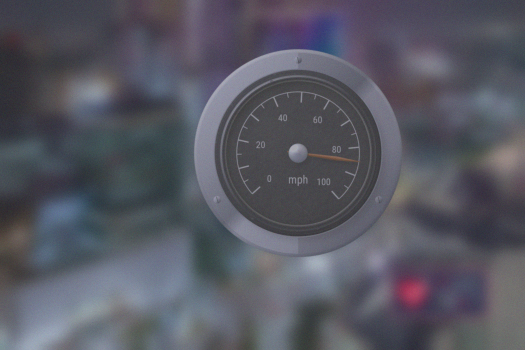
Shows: 85 mph
